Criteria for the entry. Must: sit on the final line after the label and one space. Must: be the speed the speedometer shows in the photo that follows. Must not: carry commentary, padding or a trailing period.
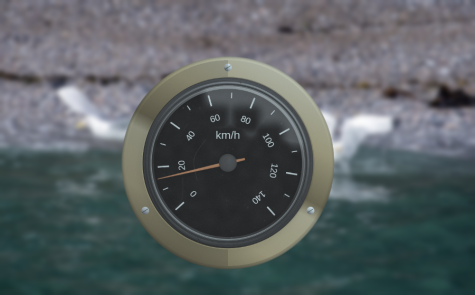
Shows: 15 km/h
